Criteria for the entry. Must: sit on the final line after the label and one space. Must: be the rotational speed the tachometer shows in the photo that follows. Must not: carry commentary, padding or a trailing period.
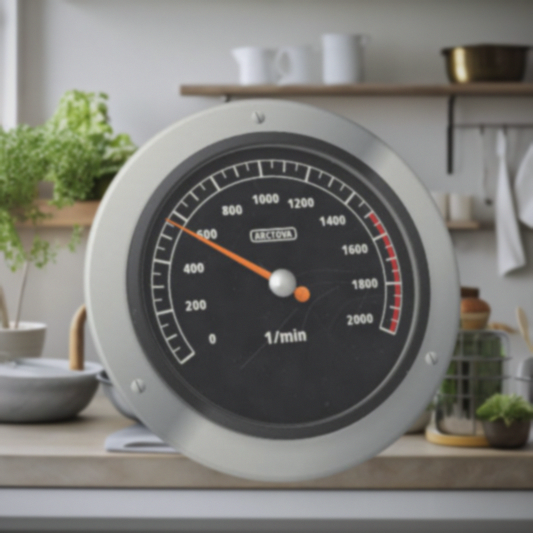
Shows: 550 rpm
